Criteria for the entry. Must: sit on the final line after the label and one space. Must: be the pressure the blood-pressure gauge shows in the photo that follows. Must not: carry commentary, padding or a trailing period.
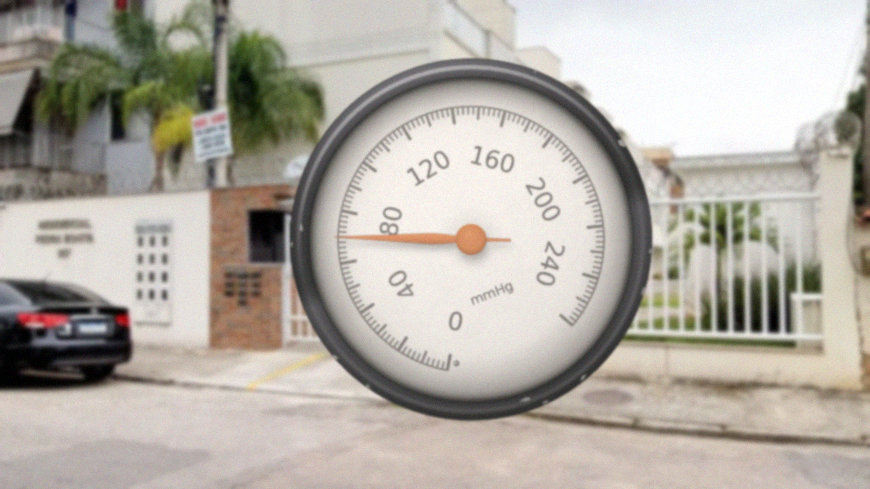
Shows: 70 mmHg
